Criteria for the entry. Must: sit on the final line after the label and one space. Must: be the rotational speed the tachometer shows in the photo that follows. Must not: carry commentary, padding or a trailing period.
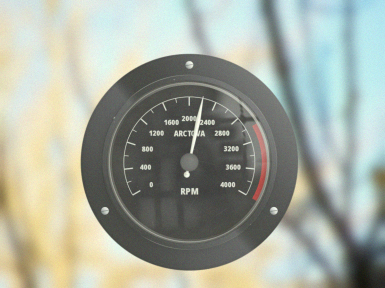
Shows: 2200 rpm
